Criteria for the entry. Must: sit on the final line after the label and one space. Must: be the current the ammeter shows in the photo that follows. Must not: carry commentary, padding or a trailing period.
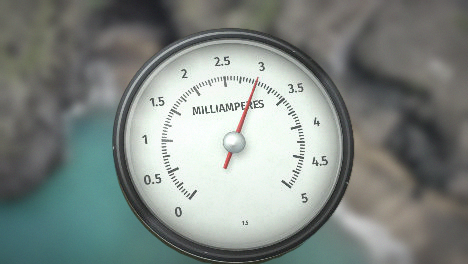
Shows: 3 mA
